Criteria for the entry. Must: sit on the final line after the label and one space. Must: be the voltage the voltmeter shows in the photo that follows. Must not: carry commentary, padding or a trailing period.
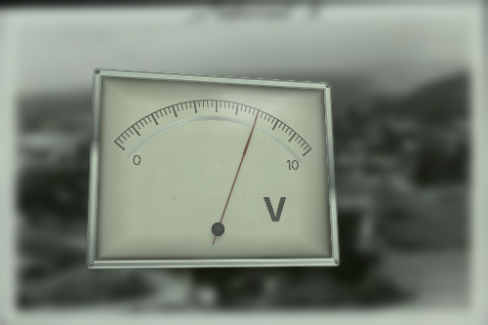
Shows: 7 V
